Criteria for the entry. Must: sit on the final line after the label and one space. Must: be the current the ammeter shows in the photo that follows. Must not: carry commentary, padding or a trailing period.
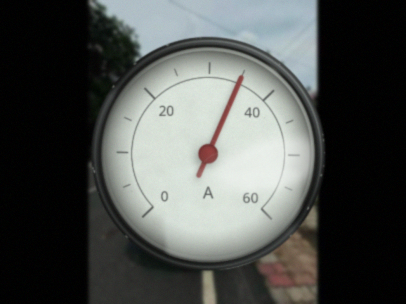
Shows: 35 A
